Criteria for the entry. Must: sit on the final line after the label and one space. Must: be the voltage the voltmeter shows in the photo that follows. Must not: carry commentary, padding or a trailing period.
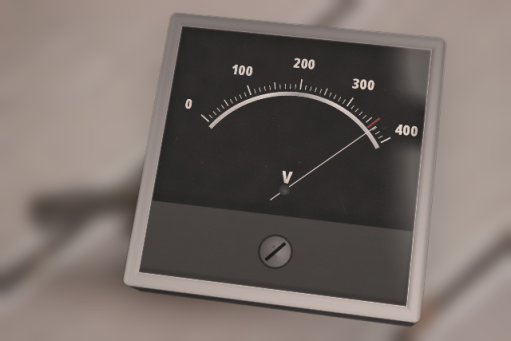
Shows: 370 V
